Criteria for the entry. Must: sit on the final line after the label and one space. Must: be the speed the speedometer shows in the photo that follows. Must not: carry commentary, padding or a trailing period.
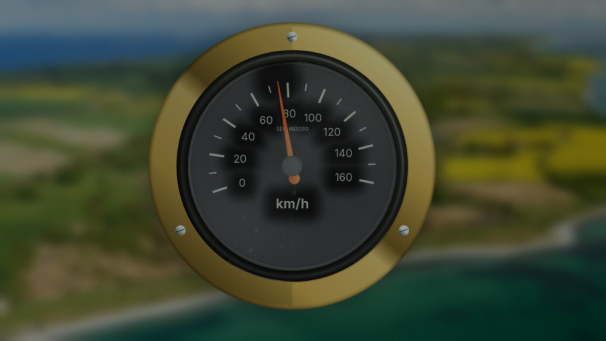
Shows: 75 km/h
